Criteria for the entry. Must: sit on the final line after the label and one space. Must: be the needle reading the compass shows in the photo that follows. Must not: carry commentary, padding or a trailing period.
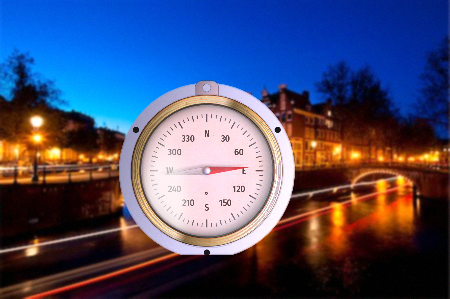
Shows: 85 °
